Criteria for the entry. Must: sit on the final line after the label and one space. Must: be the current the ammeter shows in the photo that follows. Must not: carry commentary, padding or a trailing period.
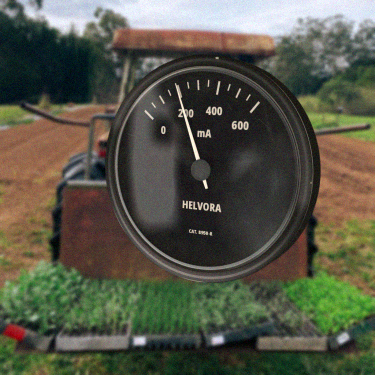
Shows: 200 mA
